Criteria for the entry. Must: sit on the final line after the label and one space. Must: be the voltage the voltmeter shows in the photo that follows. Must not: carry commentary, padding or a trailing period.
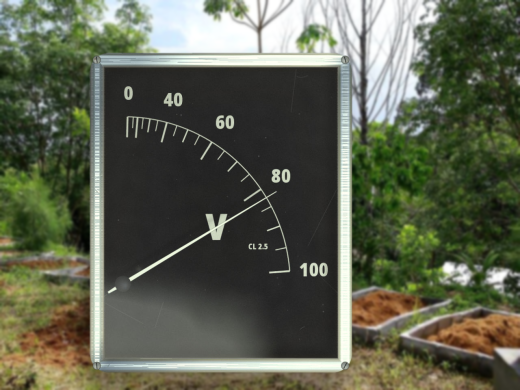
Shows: 82.5 V
